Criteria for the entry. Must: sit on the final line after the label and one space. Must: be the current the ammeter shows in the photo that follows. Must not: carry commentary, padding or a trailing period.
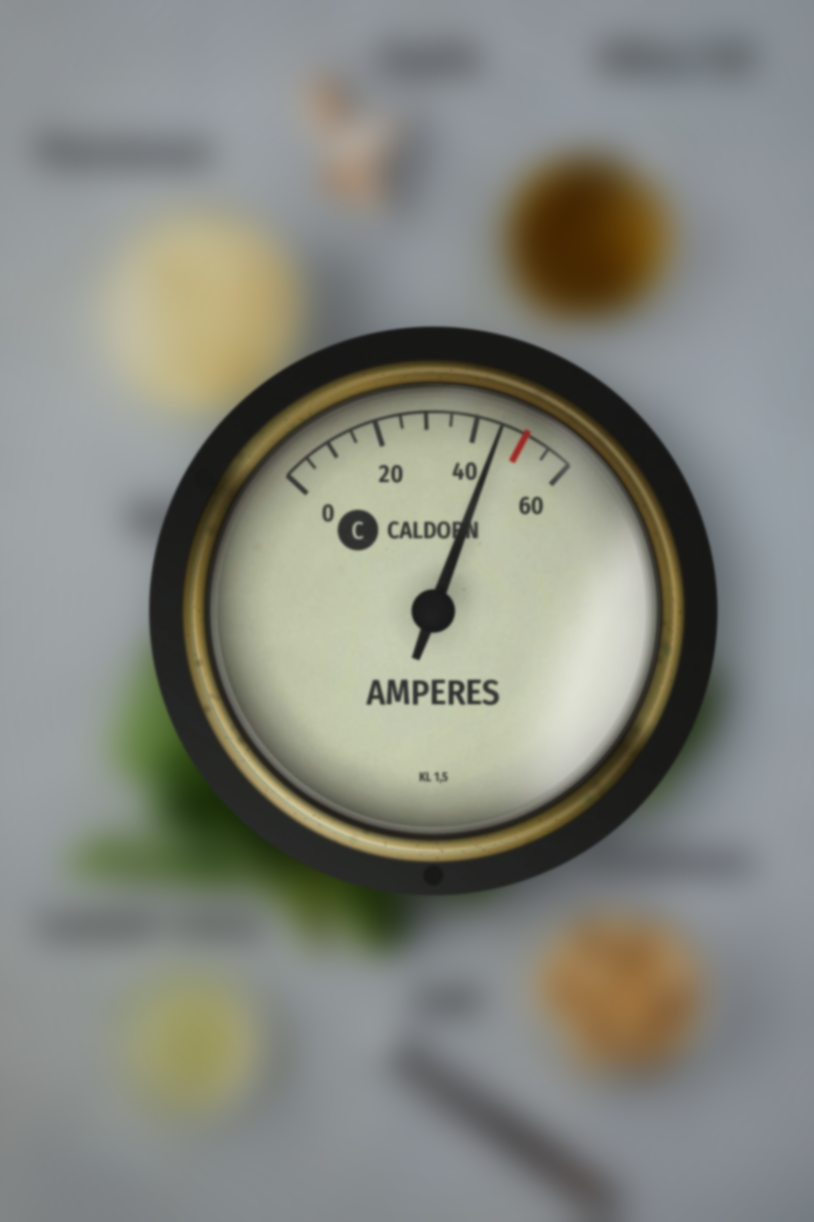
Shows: 45 A
